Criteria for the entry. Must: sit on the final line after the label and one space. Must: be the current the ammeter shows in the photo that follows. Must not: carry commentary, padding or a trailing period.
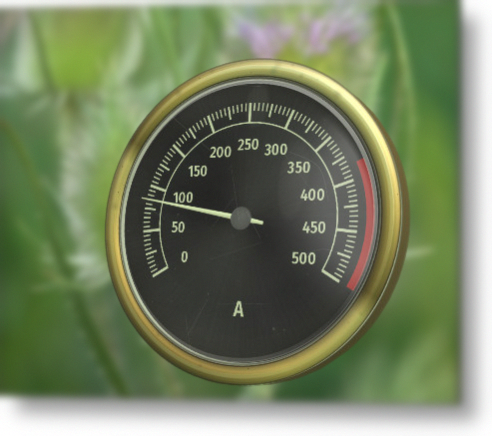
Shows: 85 A
